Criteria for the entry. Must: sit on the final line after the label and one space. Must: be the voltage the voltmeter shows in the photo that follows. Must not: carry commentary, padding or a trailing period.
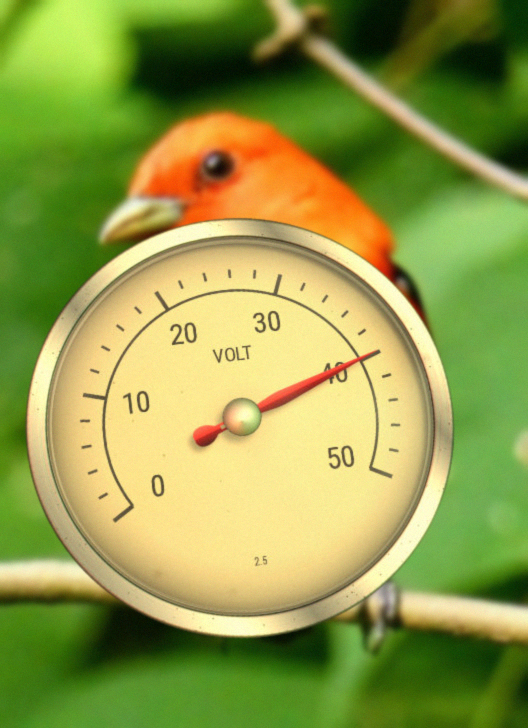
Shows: 40 V
